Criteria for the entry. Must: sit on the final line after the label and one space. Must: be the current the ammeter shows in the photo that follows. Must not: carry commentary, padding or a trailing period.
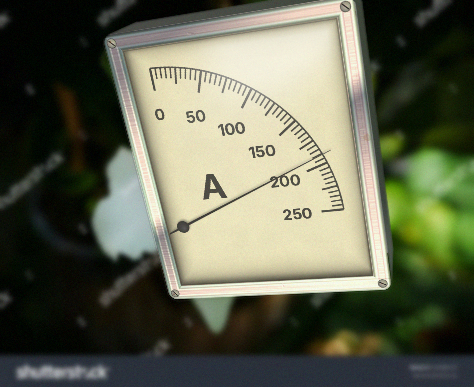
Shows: 190 A
